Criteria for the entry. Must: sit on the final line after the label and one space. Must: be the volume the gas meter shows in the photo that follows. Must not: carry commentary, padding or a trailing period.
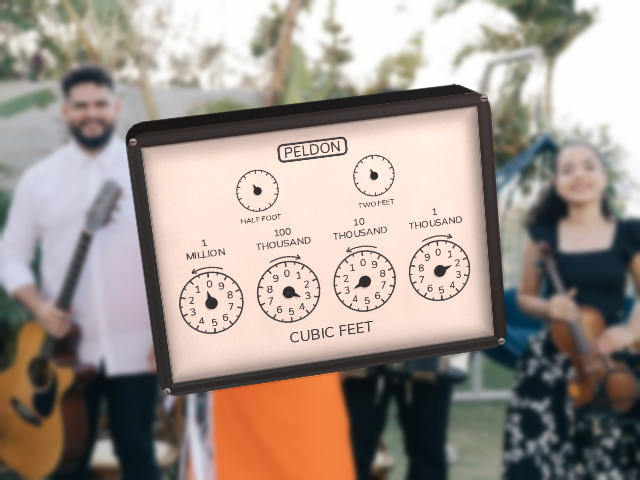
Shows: 33200 ft³
